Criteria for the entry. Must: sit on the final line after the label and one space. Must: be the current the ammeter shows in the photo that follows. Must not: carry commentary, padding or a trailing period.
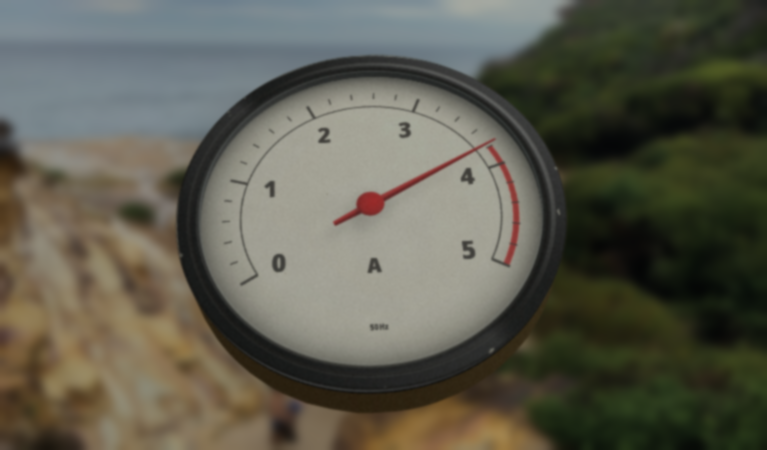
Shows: 3.8 A
